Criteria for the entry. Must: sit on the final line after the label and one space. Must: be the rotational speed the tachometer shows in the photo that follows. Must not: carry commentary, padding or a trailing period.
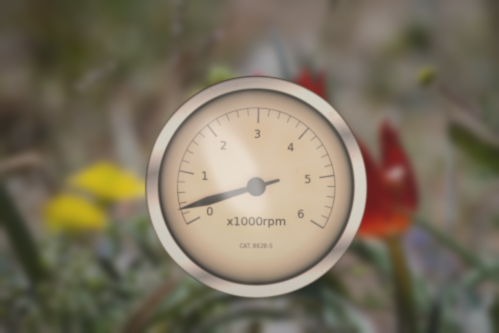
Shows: 300 rpm
